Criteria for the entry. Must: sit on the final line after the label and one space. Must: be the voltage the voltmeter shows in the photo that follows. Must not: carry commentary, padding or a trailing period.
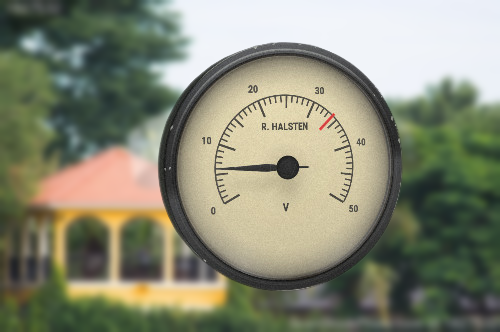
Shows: 6 V
